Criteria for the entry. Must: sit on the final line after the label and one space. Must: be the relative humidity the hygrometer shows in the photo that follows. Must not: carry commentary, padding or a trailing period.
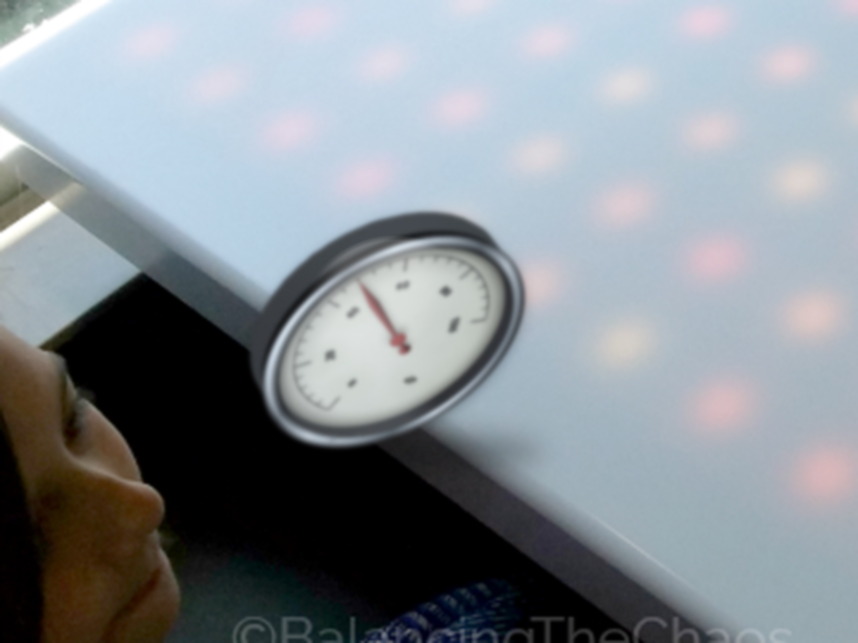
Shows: 48 %
